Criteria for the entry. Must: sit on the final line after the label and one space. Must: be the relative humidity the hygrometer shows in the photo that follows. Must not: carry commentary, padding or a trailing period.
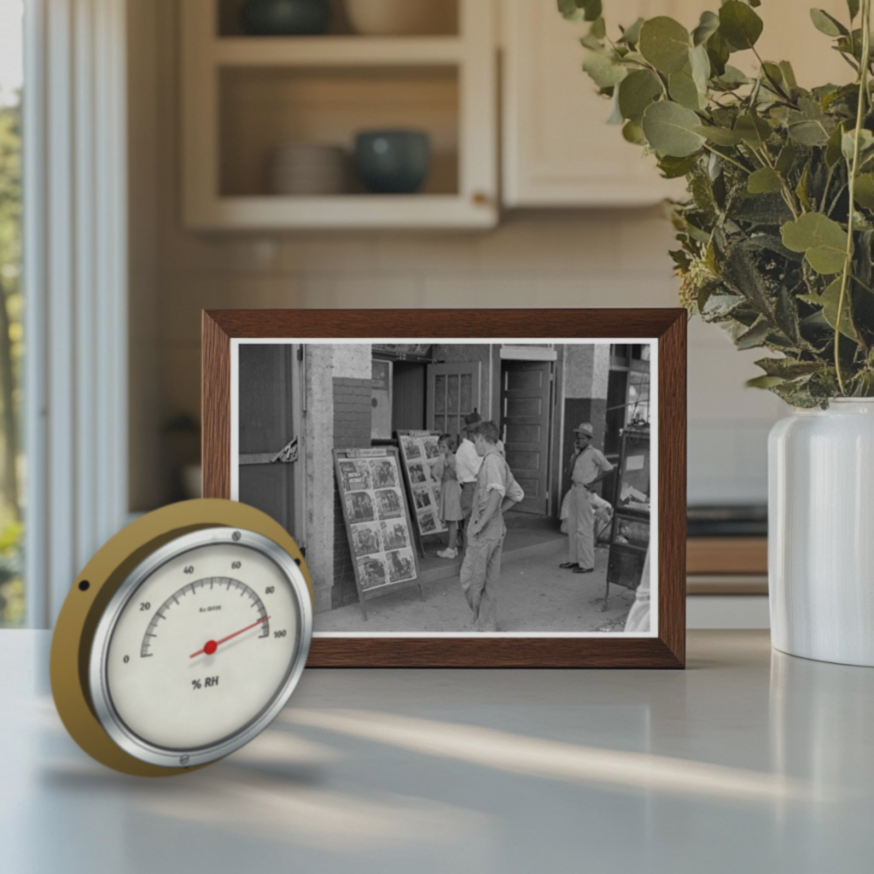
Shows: 90 %
